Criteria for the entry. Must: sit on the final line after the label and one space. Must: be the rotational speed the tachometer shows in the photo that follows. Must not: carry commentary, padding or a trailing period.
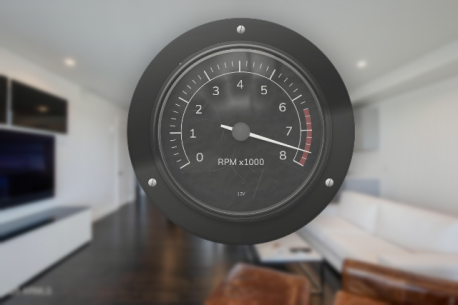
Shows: 7600 rpm
